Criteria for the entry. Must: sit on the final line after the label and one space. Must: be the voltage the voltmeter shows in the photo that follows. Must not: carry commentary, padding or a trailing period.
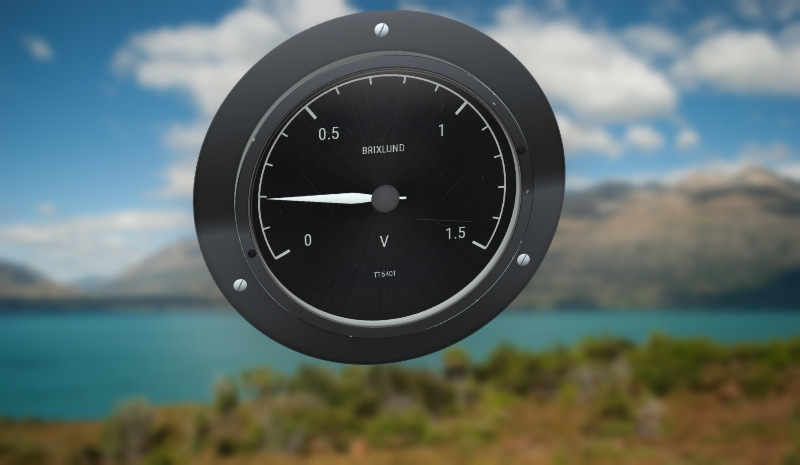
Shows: 0.2 V
